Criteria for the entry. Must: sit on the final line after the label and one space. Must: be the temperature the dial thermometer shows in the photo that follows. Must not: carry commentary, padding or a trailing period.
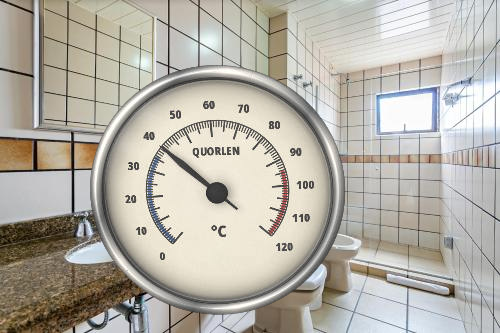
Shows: 40 °C
